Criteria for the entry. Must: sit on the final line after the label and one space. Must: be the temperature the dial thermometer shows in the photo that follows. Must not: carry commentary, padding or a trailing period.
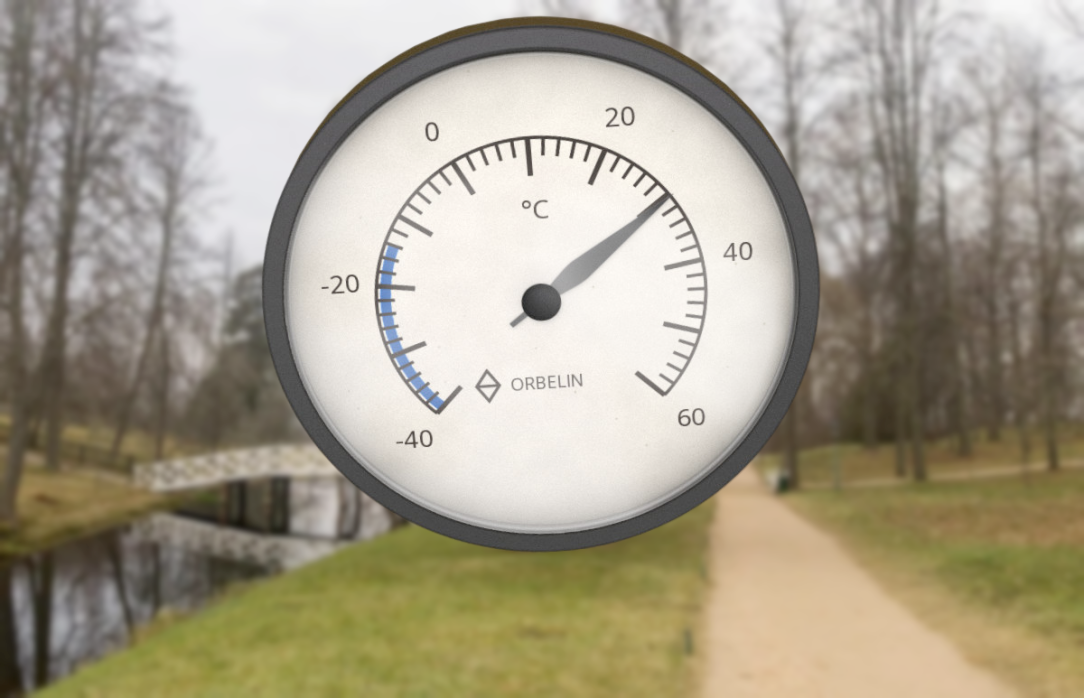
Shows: 30 °C
